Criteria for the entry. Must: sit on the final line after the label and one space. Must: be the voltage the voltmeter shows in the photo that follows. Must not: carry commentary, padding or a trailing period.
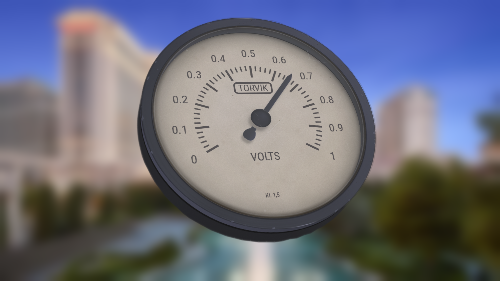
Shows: 0.66 V
